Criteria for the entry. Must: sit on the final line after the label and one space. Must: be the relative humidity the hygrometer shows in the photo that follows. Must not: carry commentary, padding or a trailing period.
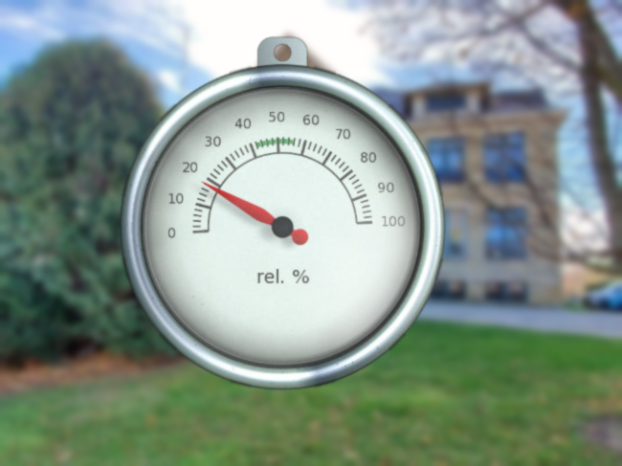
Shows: 18 %
